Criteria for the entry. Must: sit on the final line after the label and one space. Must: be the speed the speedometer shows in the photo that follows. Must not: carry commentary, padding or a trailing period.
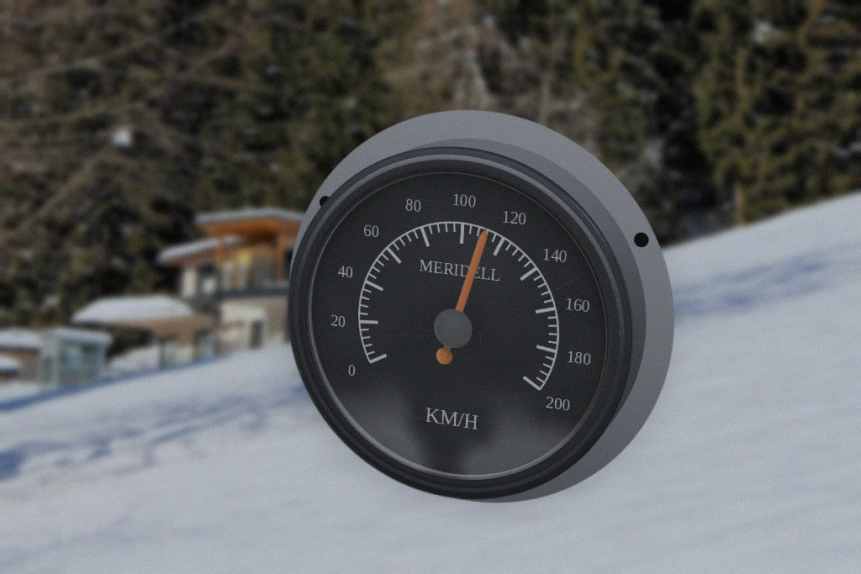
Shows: 112 km/h
